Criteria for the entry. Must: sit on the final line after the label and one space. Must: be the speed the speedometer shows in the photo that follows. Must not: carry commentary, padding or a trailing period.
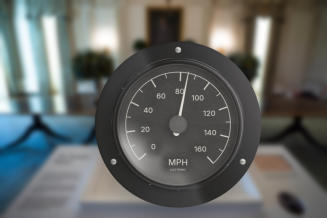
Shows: 85 mph
